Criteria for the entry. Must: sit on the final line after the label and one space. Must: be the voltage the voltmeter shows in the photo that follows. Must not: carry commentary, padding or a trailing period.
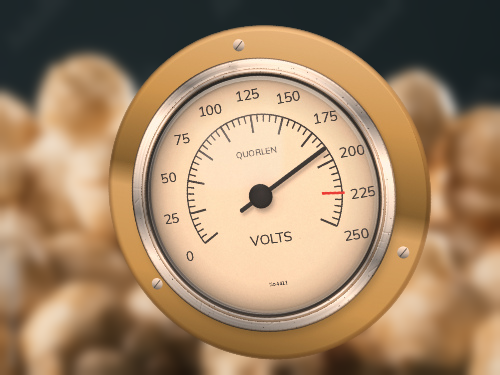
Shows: 190 V
